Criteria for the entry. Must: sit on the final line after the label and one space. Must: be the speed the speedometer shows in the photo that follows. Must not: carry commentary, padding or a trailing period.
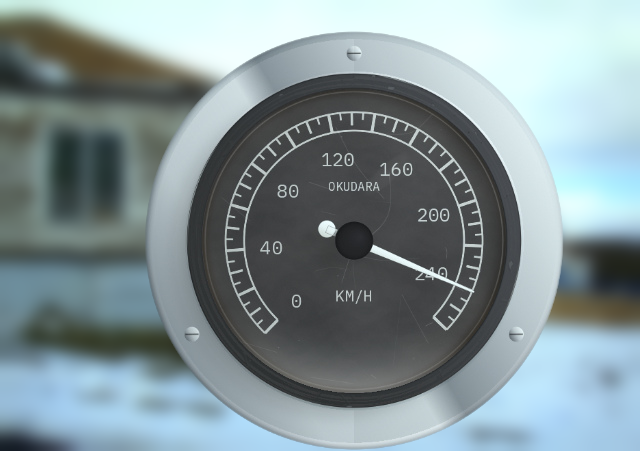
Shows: 240 km/h
